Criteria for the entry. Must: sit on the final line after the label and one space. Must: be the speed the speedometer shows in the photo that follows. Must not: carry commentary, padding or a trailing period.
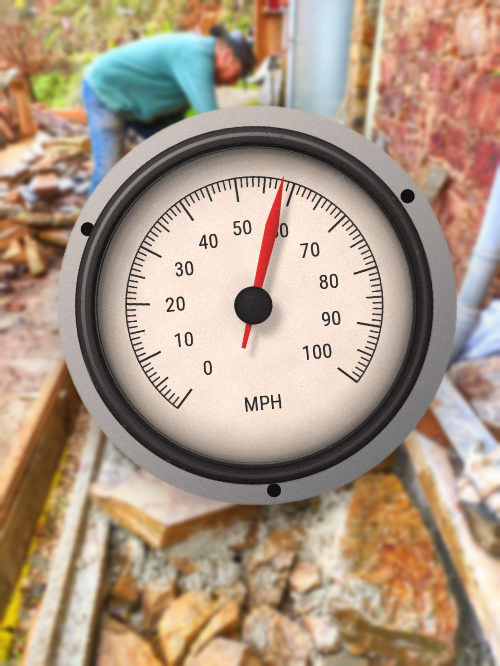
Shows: 58 mph
